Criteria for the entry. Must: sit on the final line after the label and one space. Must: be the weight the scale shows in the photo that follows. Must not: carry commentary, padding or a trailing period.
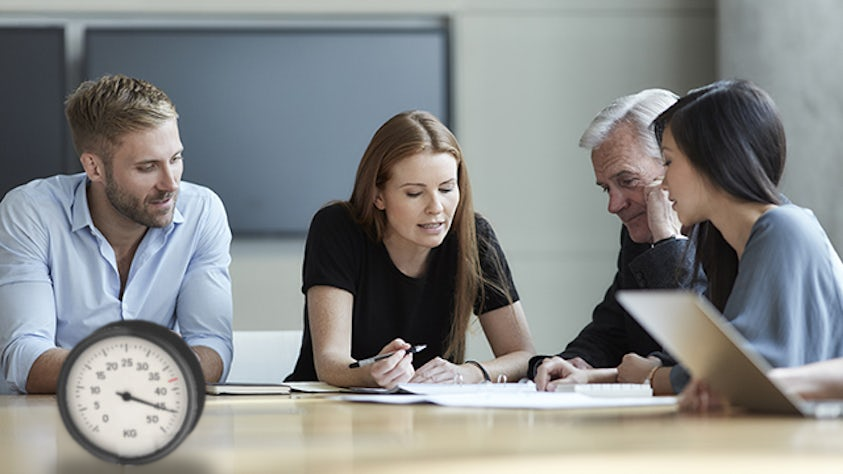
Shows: 45 kg
